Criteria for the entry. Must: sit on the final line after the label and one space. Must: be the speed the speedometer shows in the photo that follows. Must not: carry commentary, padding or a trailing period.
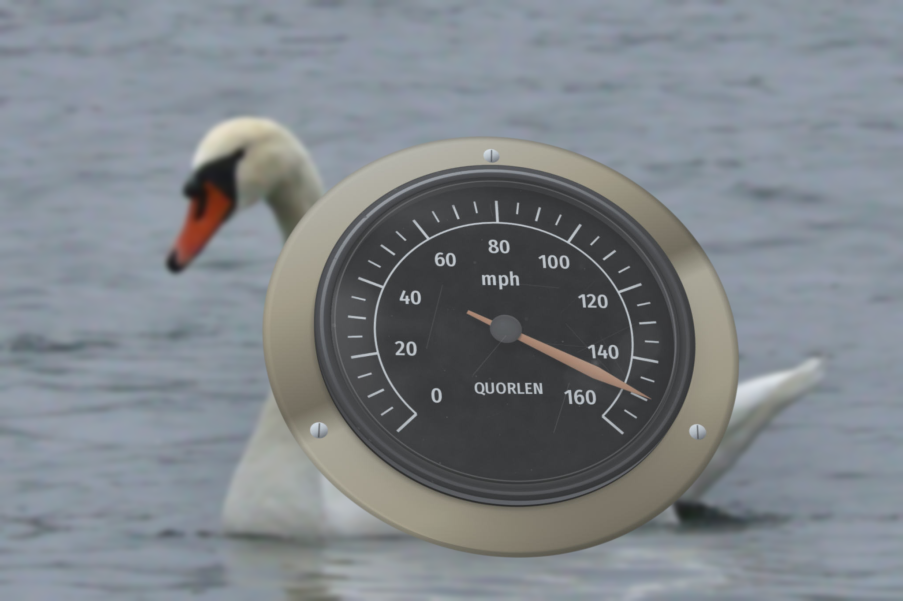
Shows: 150 mph
